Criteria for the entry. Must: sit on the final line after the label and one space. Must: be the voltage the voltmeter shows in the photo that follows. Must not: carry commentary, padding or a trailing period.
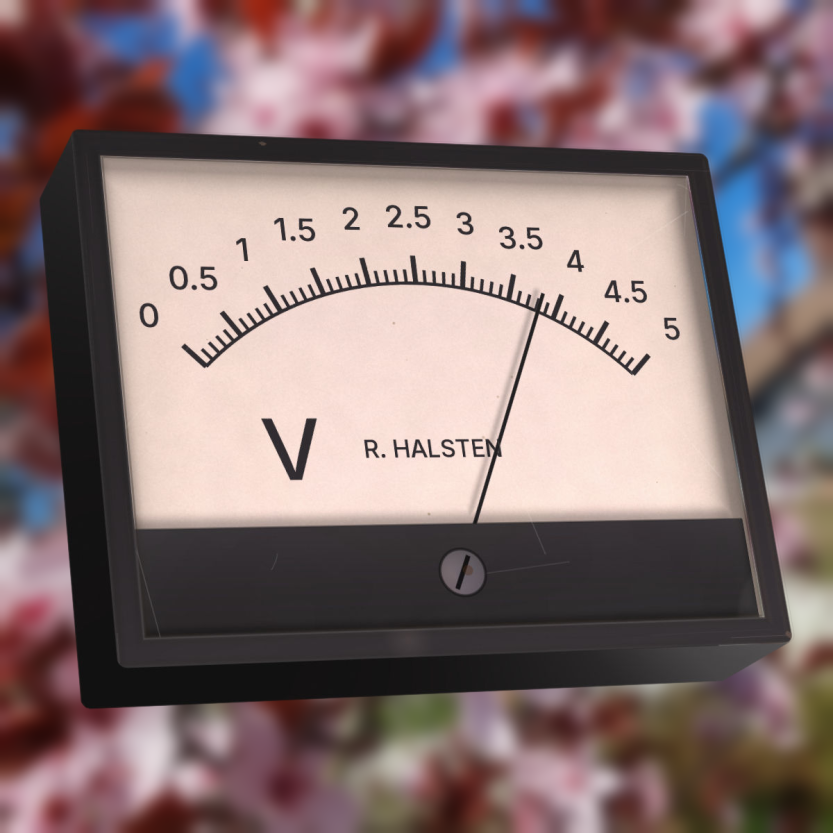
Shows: 3.8 V
